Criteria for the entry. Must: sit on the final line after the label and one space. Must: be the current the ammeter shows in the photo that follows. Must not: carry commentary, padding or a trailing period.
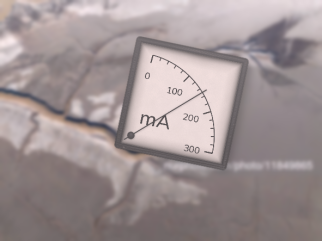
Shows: 150 mA
